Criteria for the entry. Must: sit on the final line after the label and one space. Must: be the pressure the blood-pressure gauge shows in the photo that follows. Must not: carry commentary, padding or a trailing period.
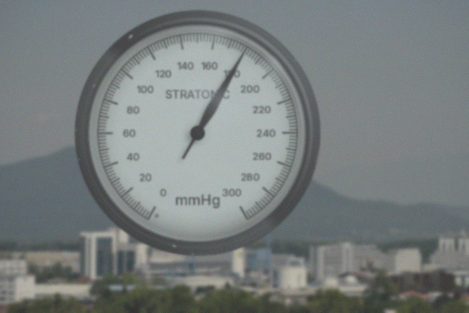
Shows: 180 mmHg
